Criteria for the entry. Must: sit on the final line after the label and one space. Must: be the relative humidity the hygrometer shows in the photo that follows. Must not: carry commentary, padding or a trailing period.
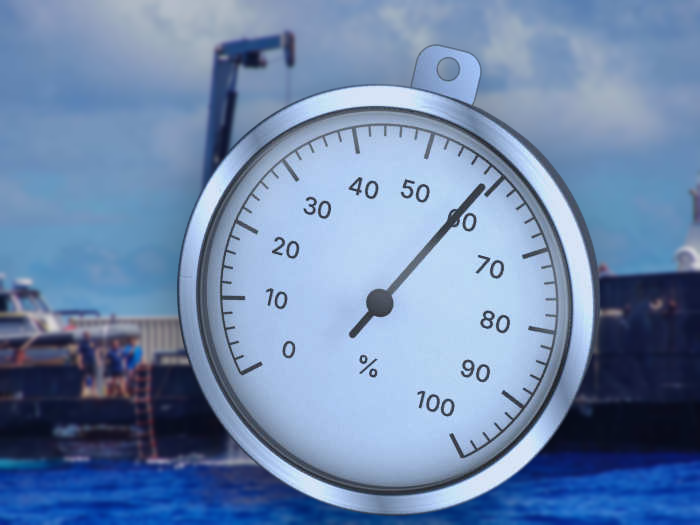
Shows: 59 %
